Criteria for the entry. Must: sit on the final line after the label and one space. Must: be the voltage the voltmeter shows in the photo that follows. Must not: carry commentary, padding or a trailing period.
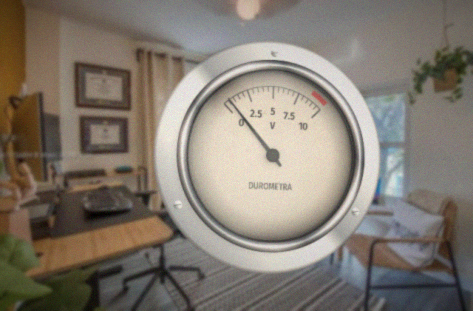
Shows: 0.5 V
